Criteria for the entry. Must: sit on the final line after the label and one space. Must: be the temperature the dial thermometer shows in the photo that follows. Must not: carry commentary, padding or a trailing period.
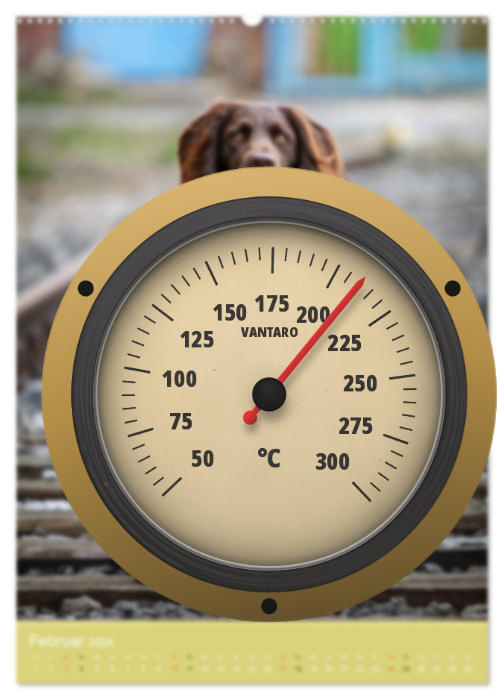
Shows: 210 °C
